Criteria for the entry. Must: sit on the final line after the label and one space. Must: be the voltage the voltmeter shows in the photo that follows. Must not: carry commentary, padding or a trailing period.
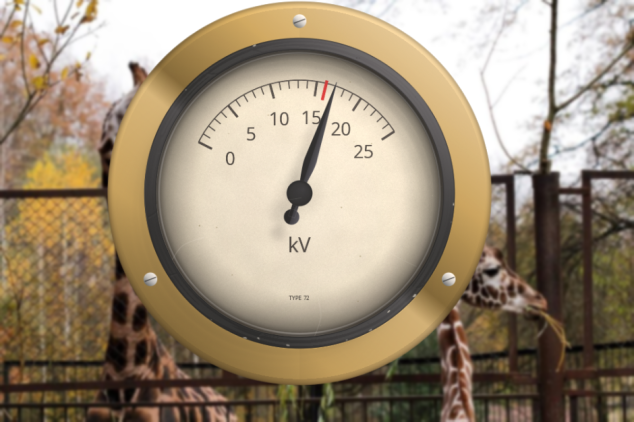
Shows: 17 kV
